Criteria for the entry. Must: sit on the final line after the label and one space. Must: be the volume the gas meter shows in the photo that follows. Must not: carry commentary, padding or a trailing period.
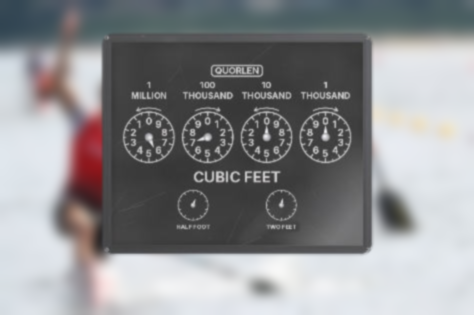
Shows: 570000 ft³
